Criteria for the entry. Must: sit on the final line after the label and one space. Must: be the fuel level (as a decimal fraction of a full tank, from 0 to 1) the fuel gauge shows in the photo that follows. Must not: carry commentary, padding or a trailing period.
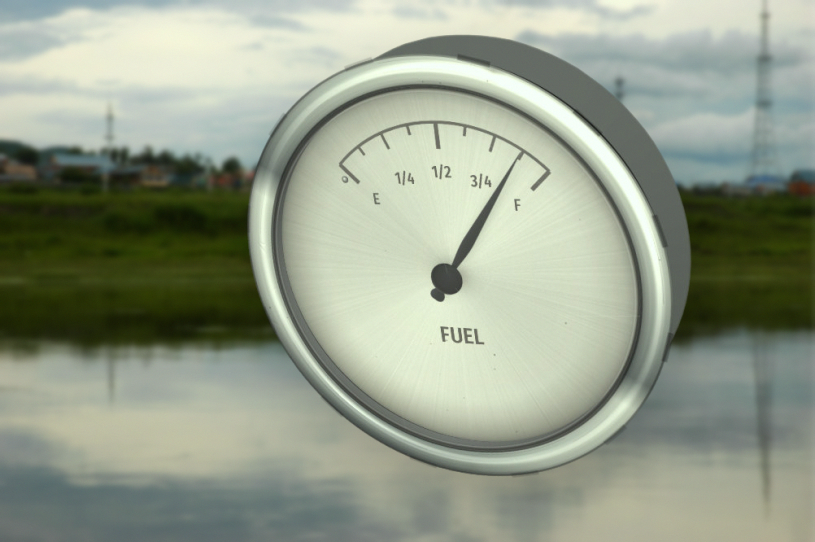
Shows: 0.875
